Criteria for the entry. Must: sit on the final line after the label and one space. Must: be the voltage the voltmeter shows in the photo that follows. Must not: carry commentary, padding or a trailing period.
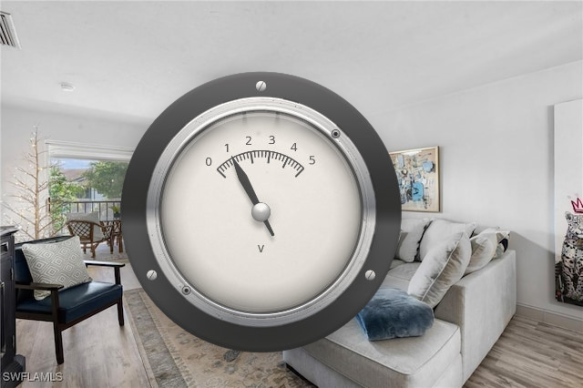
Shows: 1 V
